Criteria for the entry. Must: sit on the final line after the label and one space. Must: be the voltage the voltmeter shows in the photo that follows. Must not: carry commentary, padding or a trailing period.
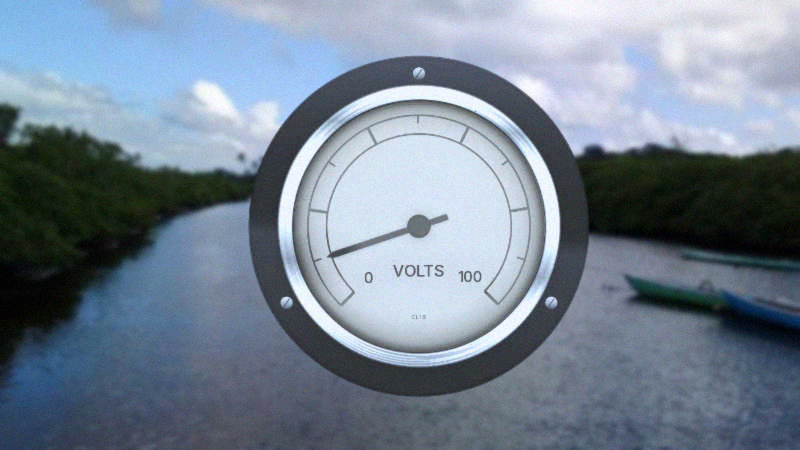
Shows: 10 V
